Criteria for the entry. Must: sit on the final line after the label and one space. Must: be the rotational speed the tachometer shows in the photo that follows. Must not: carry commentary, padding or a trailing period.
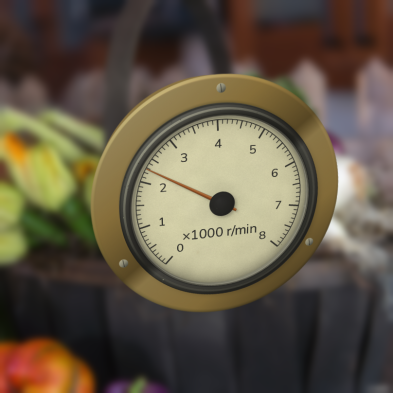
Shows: 2300 rpm
